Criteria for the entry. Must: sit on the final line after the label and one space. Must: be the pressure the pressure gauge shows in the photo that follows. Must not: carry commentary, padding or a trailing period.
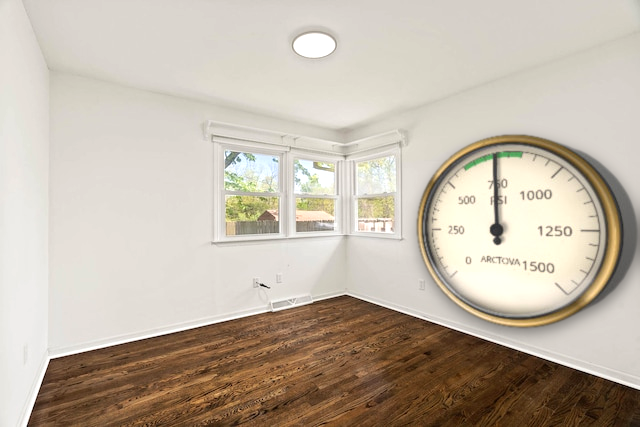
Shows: 750 psi
